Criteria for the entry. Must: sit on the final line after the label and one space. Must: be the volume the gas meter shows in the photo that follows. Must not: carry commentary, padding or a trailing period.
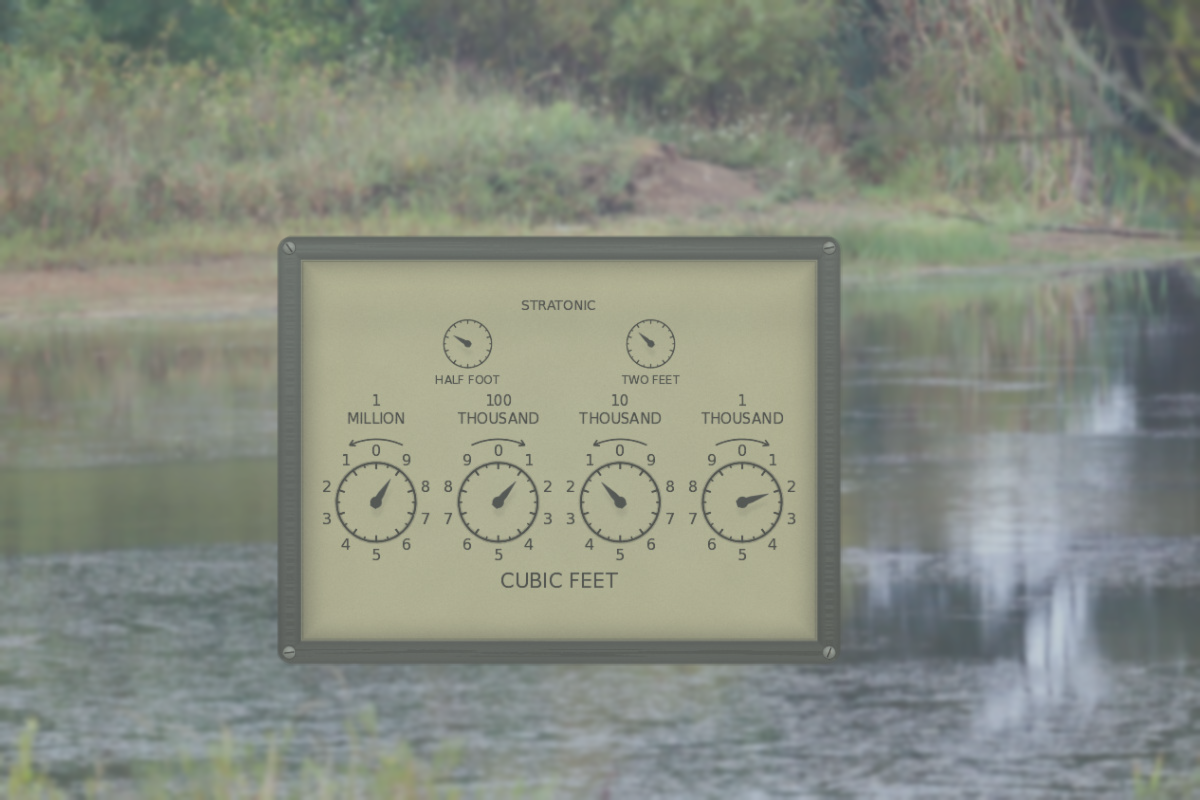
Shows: 911200 ft³
